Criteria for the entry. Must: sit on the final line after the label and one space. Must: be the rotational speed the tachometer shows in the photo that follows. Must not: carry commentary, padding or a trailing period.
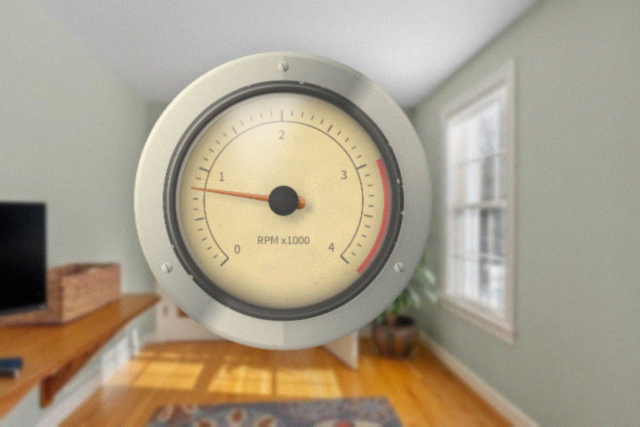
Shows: 800 rpm
